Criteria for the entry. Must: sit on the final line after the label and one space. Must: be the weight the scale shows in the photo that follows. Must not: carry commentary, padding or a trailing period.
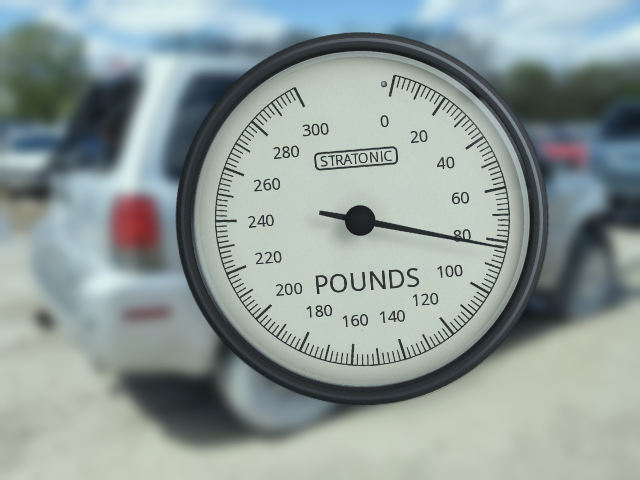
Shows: 82 lb
